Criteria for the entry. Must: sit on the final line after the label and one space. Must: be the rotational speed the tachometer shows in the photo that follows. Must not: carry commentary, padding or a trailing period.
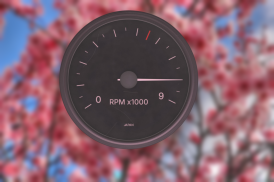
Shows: 8000 rpm
